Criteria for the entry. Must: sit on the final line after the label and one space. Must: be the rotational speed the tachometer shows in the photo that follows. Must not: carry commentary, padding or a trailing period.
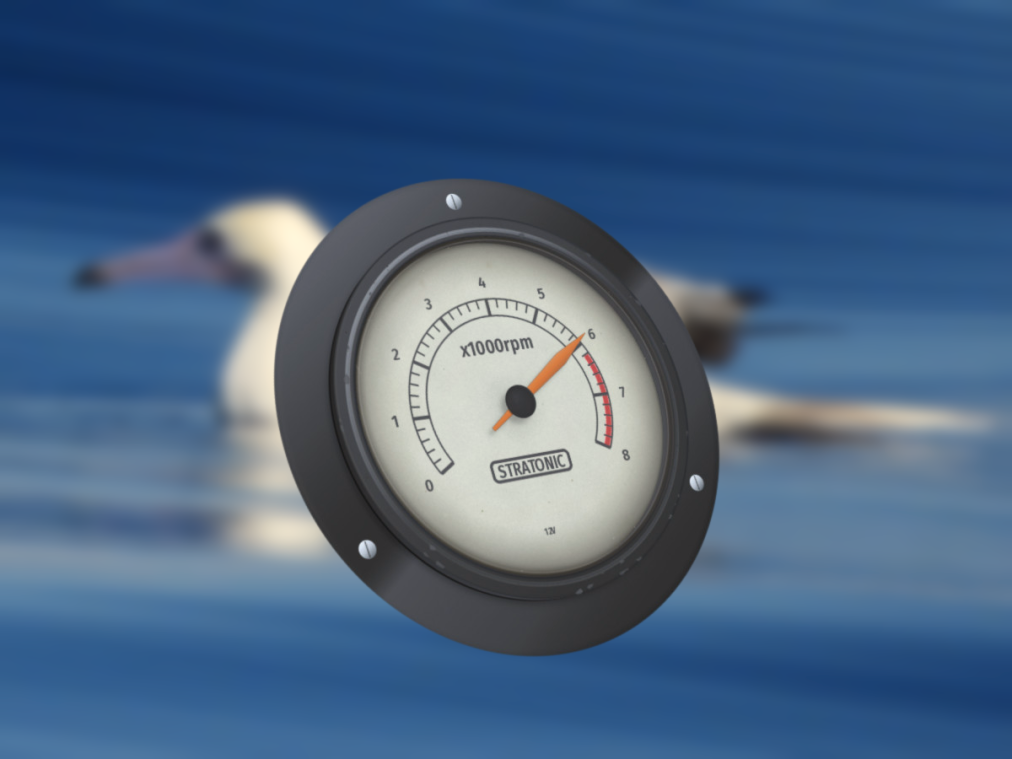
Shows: 5900 rpm
